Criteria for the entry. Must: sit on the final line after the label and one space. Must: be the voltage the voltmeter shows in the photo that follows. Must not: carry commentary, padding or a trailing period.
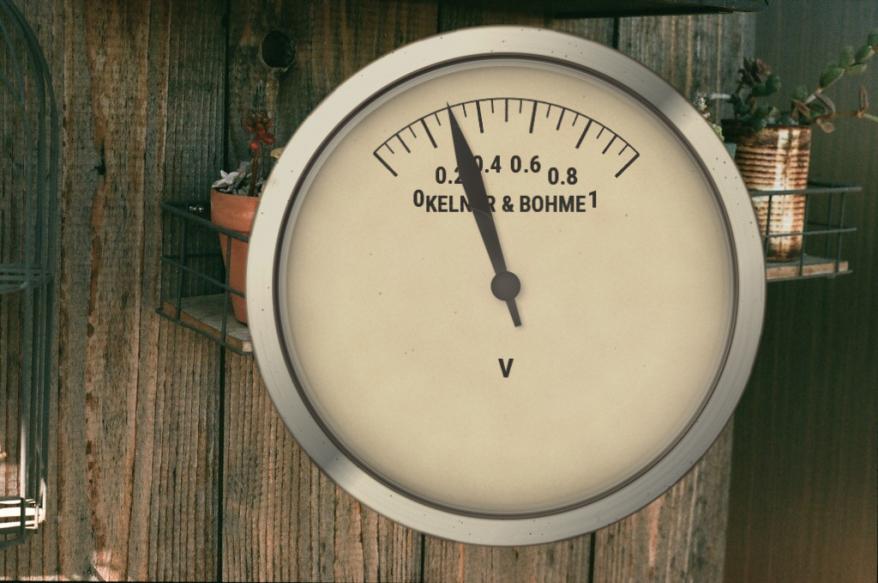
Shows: 0.3 V
